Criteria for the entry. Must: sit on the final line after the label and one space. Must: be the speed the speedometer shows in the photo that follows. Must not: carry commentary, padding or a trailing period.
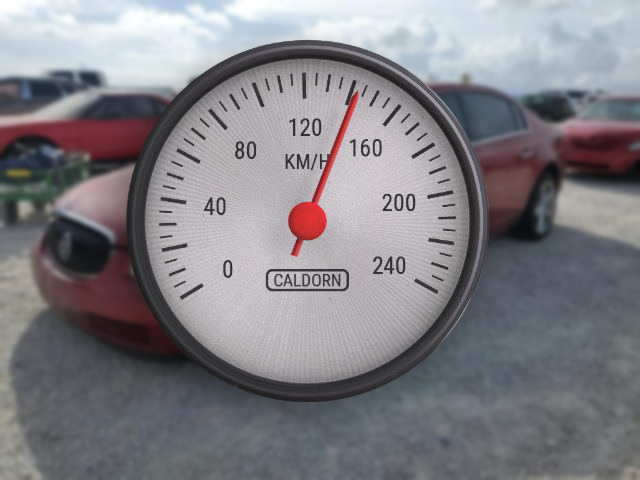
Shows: 142.5 km/h
